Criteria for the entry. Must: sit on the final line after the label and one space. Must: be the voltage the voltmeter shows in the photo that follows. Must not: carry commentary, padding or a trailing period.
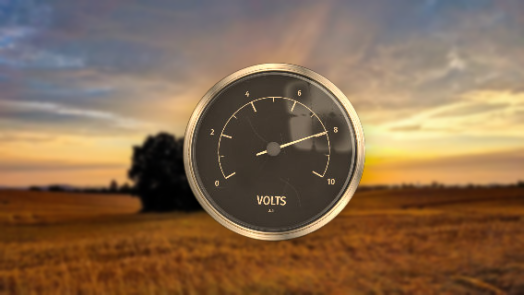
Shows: 8 V
